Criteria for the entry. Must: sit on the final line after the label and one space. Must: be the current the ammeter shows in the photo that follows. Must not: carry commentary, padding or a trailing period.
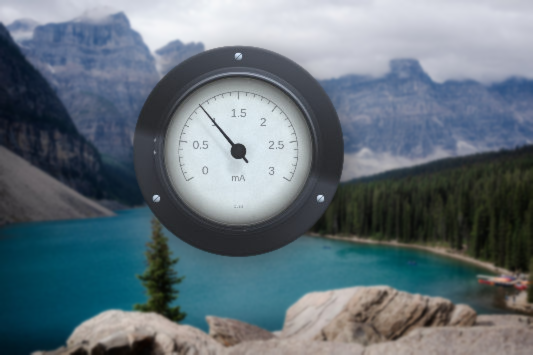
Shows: 1 mA
